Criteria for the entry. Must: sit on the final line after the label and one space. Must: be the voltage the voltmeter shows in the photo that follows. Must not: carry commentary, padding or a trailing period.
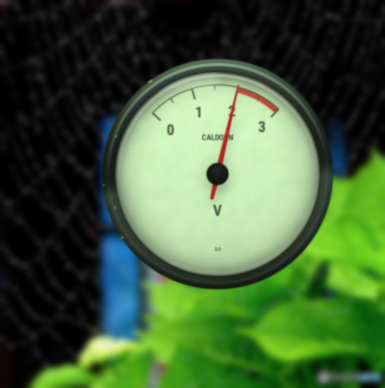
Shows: 2 V
